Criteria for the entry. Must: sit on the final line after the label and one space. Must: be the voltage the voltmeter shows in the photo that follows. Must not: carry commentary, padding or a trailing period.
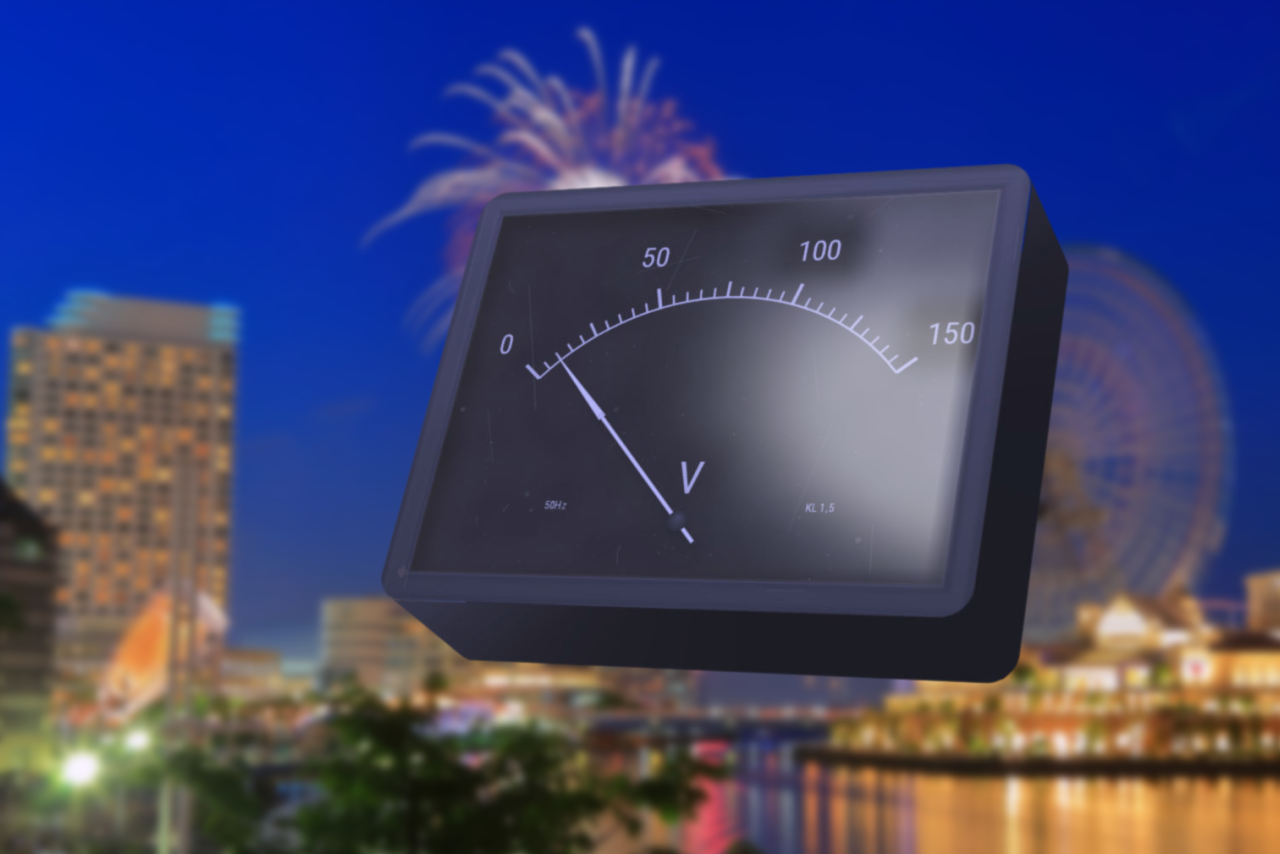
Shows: 10 V
